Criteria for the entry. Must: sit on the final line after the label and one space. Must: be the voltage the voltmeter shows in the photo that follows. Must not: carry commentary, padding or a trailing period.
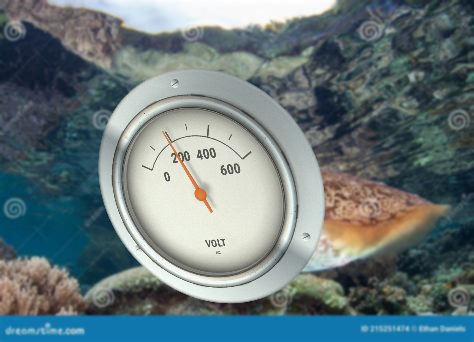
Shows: 200 V
